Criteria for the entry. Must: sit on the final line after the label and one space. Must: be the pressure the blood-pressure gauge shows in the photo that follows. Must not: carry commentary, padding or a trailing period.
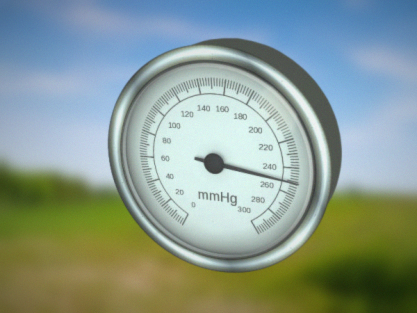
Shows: 250 mmHg
